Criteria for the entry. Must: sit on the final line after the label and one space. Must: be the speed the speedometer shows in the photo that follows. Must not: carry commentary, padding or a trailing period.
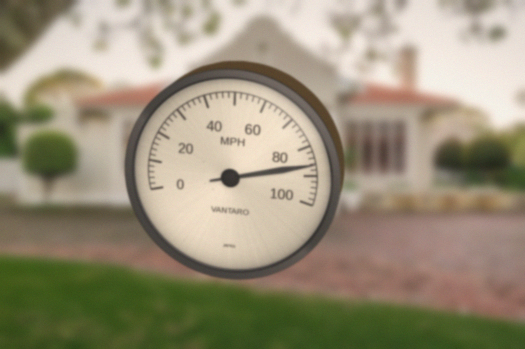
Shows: 86 mph
